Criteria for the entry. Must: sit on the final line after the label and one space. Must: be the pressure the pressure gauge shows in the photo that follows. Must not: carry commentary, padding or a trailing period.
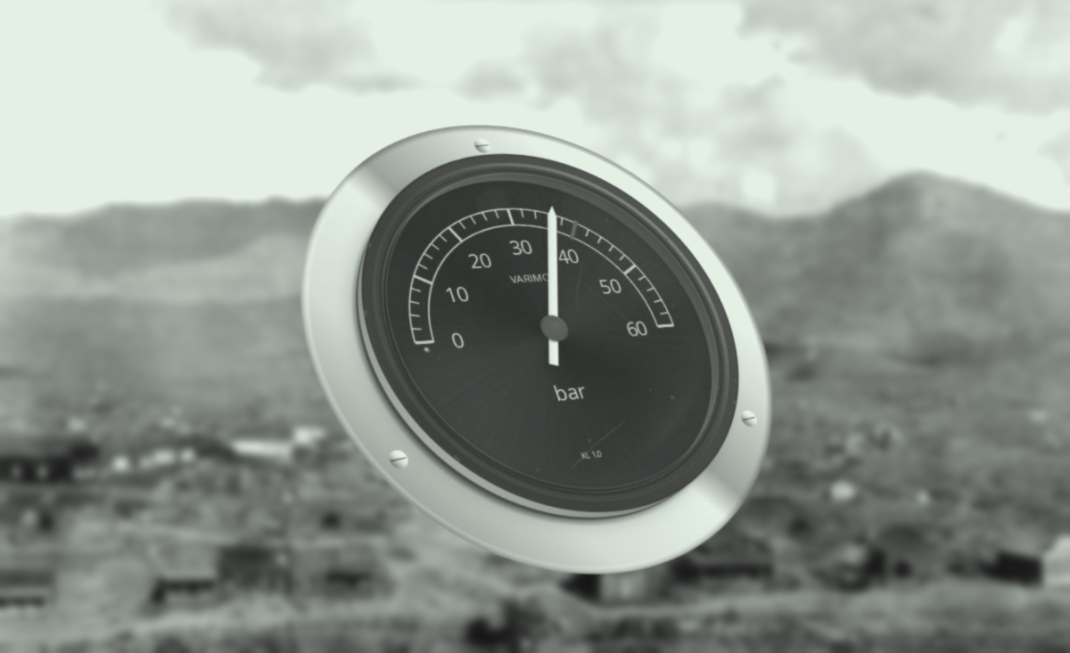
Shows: 36 bar
